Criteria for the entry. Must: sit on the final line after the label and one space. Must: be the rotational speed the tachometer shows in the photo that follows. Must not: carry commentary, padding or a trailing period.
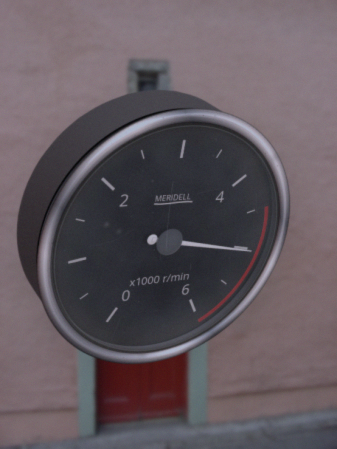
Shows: 5000 rpm
